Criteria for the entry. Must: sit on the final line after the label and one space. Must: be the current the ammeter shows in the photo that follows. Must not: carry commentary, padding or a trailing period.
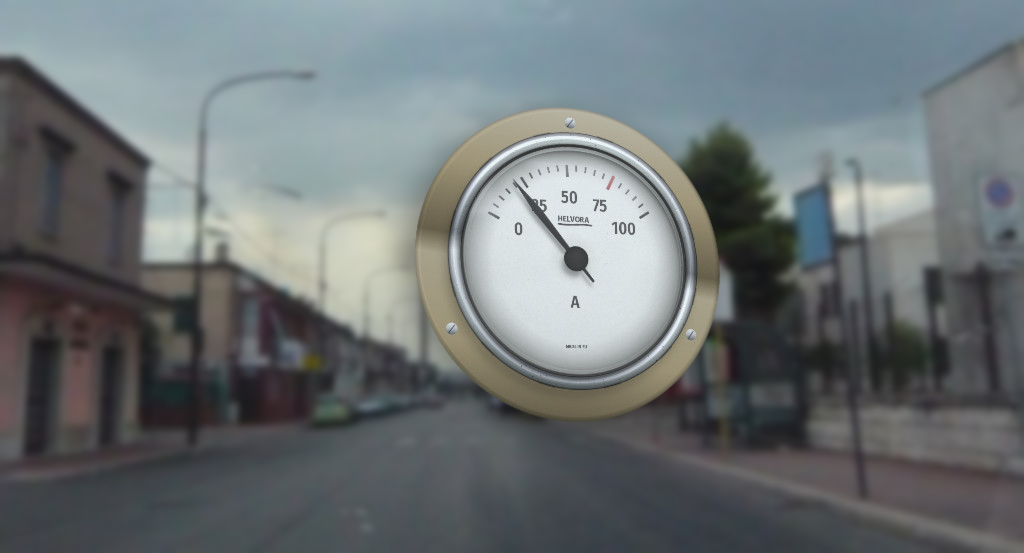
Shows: 20 A
